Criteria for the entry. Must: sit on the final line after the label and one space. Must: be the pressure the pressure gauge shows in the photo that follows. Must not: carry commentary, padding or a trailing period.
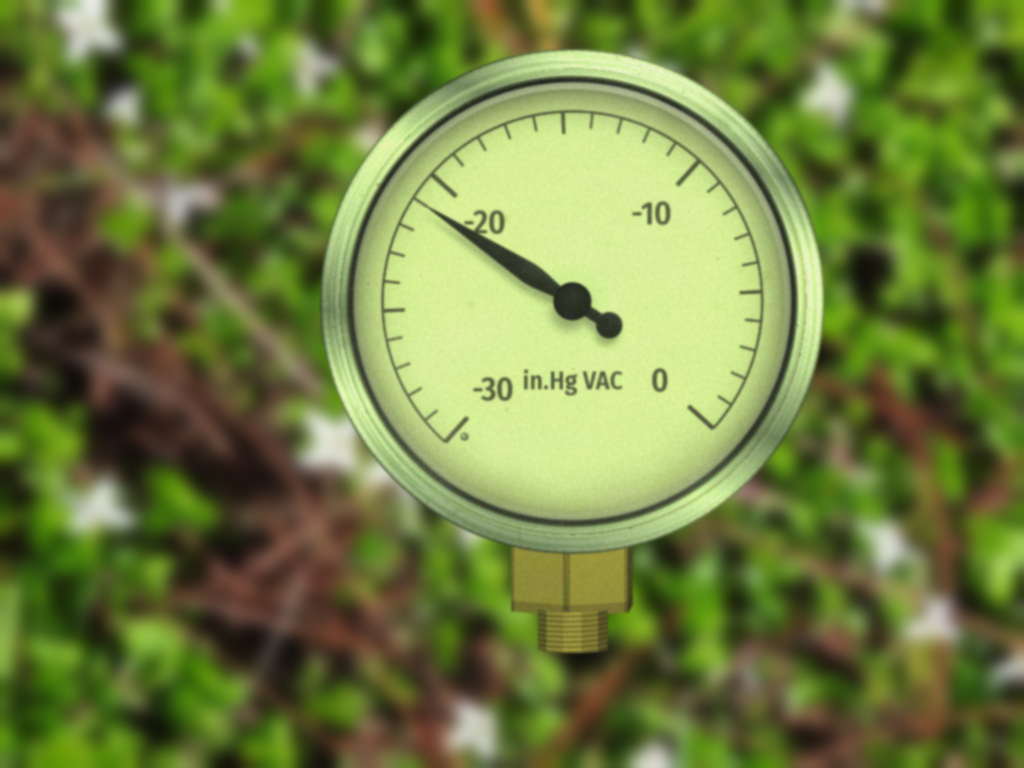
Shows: -21 inHg
